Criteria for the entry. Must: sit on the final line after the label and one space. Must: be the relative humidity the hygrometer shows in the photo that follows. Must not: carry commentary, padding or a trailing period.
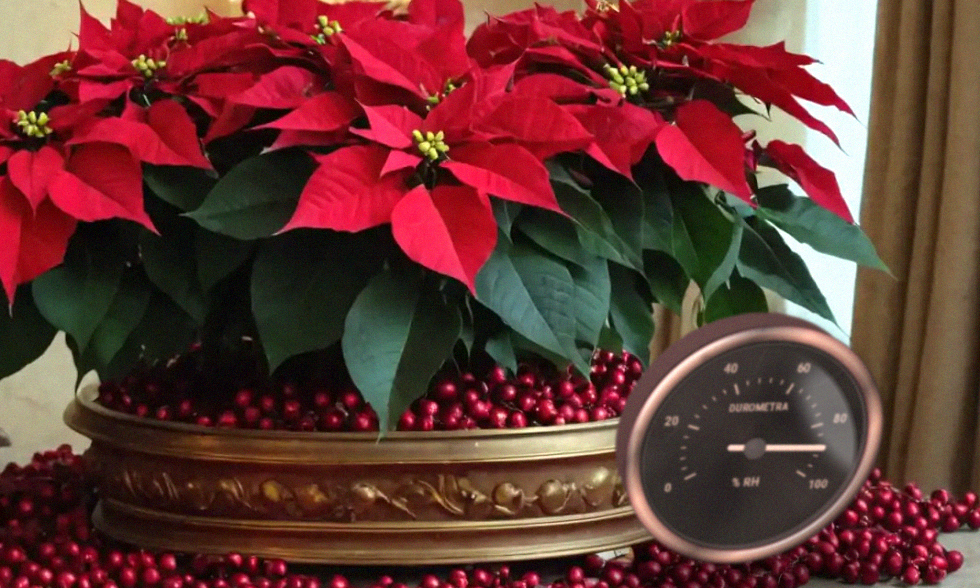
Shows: 88 %
